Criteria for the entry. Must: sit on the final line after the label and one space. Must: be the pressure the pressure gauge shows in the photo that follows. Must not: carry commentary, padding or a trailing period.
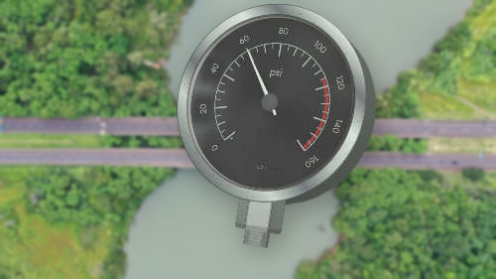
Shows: 60 psi
